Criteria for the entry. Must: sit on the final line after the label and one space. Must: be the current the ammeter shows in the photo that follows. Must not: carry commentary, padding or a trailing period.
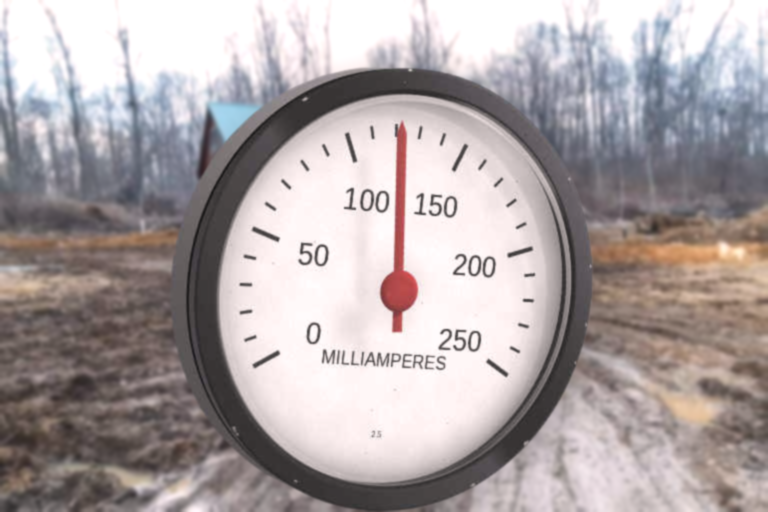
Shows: 120 mA
